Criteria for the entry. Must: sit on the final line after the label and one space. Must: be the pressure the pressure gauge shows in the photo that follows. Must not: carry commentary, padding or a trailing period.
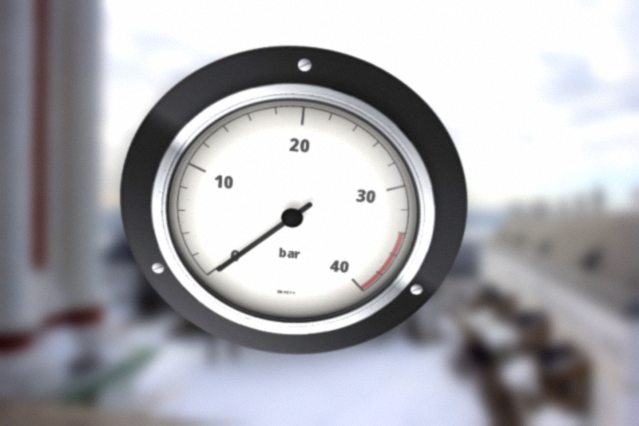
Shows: 0 bar
